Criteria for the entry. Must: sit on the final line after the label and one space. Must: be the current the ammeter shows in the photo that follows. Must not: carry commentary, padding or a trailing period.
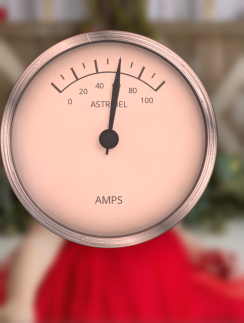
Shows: 60 A
